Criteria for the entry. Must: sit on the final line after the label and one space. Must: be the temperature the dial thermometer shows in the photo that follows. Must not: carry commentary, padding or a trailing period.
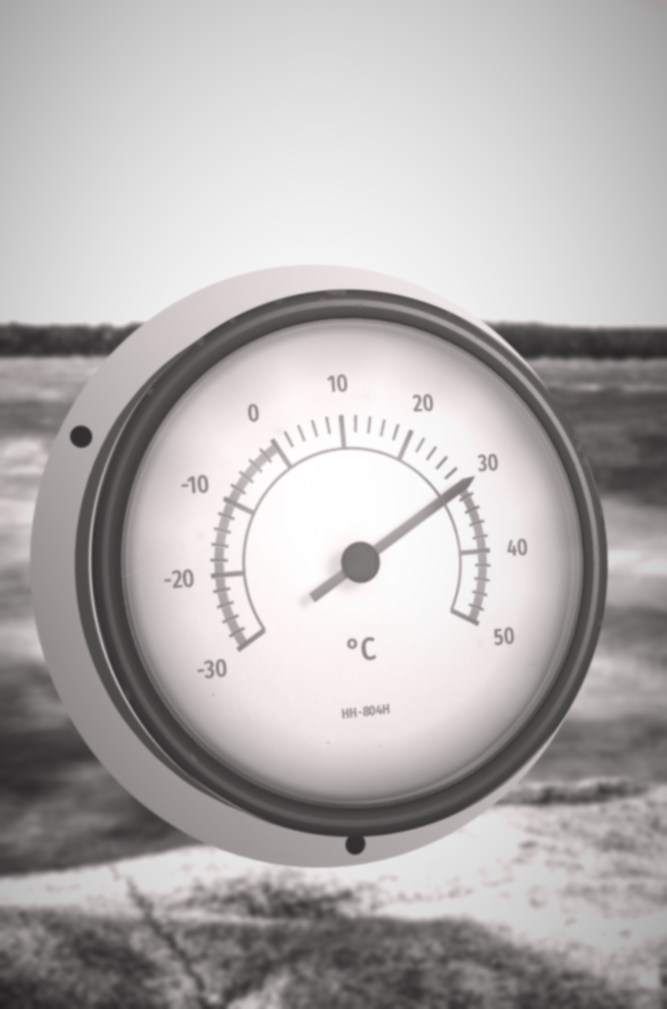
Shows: 30 °C
